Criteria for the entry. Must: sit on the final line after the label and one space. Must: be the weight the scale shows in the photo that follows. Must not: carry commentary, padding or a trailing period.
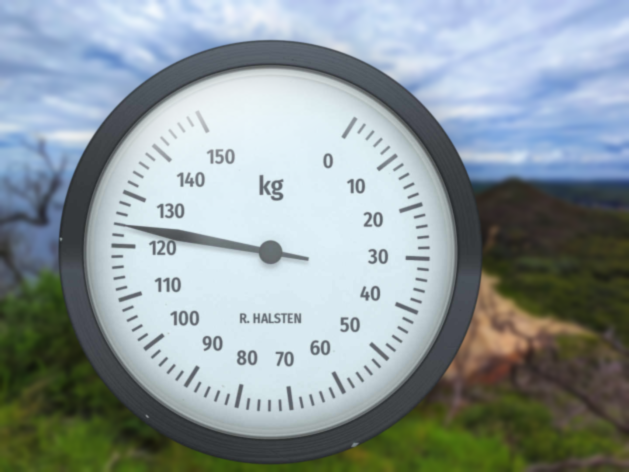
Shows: 124 kg
